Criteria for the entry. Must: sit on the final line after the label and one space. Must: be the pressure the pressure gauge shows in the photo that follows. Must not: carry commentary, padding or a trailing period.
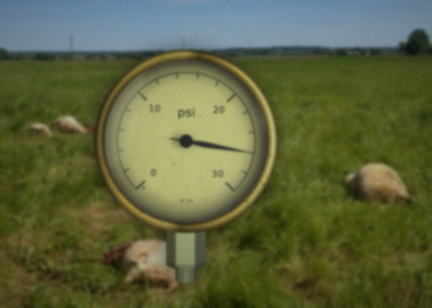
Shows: 26 psi
